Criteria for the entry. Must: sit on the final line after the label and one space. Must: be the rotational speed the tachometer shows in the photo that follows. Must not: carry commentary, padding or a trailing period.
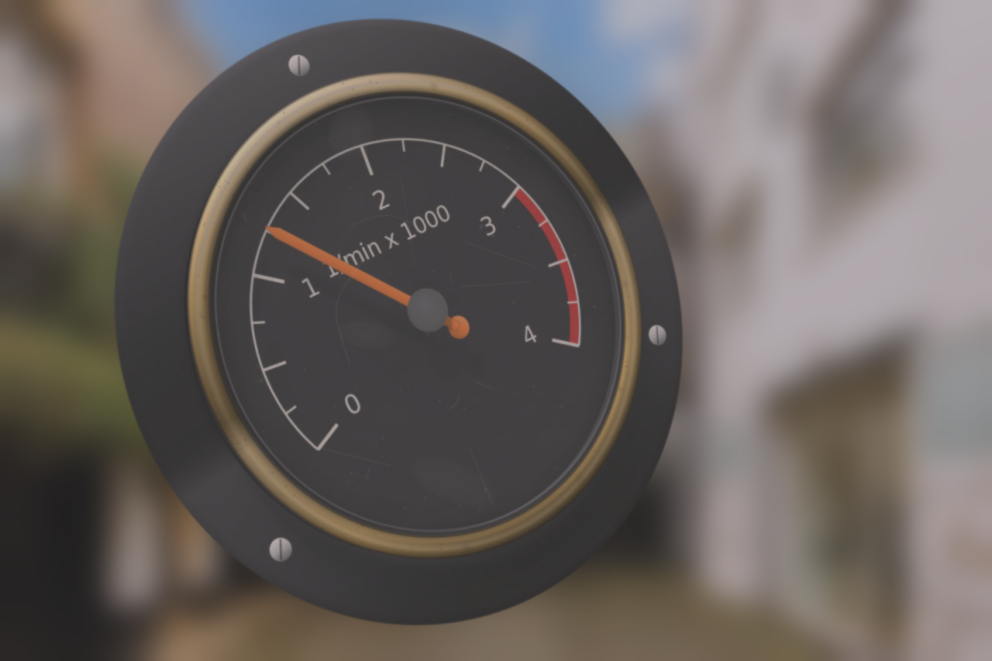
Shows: 1250 rpm
